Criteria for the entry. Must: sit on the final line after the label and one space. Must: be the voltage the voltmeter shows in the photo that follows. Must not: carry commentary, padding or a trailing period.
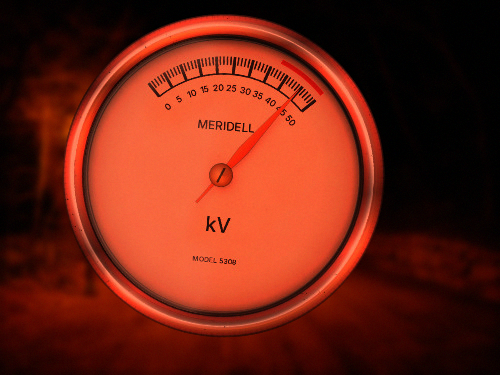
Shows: 45 kV
